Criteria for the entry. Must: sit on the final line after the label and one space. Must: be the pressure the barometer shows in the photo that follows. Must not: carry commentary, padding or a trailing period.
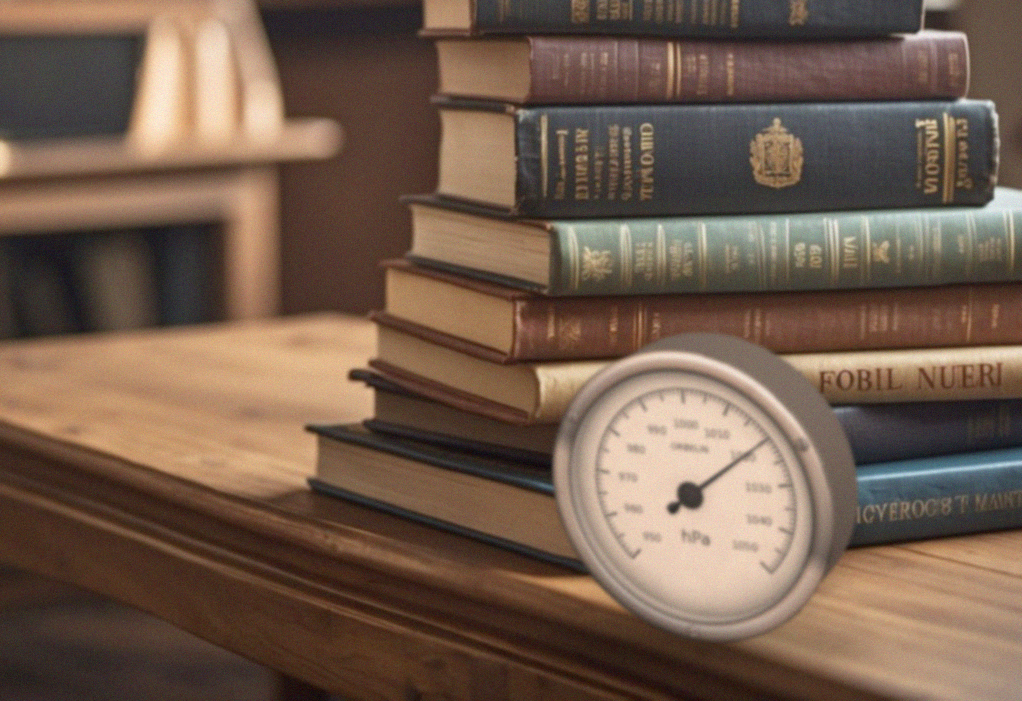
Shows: 1020 hPa
